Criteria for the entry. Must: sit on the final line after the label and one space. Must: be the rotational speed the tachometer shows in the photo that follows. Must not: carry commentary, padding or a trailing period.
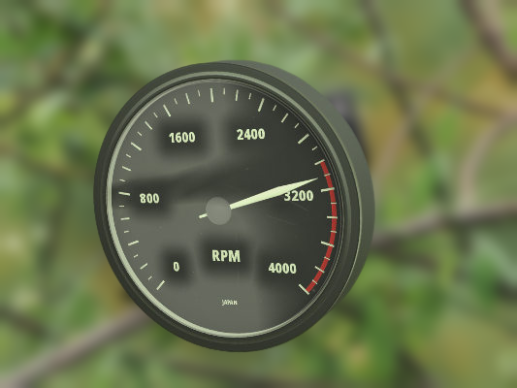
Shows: 3100 rpm
